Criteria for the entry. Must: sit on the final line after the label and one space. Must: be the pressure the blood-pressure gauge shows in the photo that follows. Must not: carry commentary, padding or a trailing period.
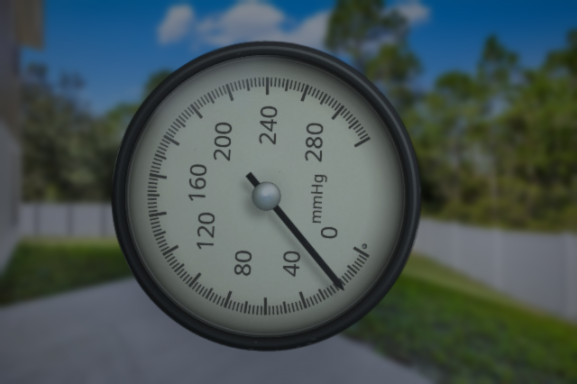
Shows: 20 mmHg
